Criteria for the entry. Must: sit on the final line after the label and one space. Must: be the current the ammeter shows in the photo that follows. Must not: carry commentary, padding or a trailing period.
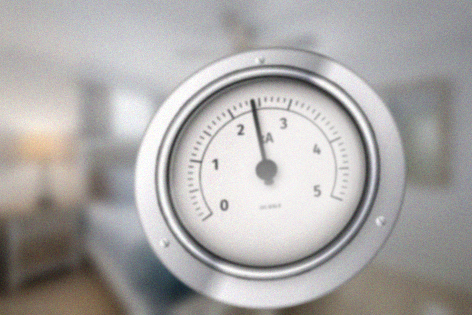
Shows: 2.4 kA
